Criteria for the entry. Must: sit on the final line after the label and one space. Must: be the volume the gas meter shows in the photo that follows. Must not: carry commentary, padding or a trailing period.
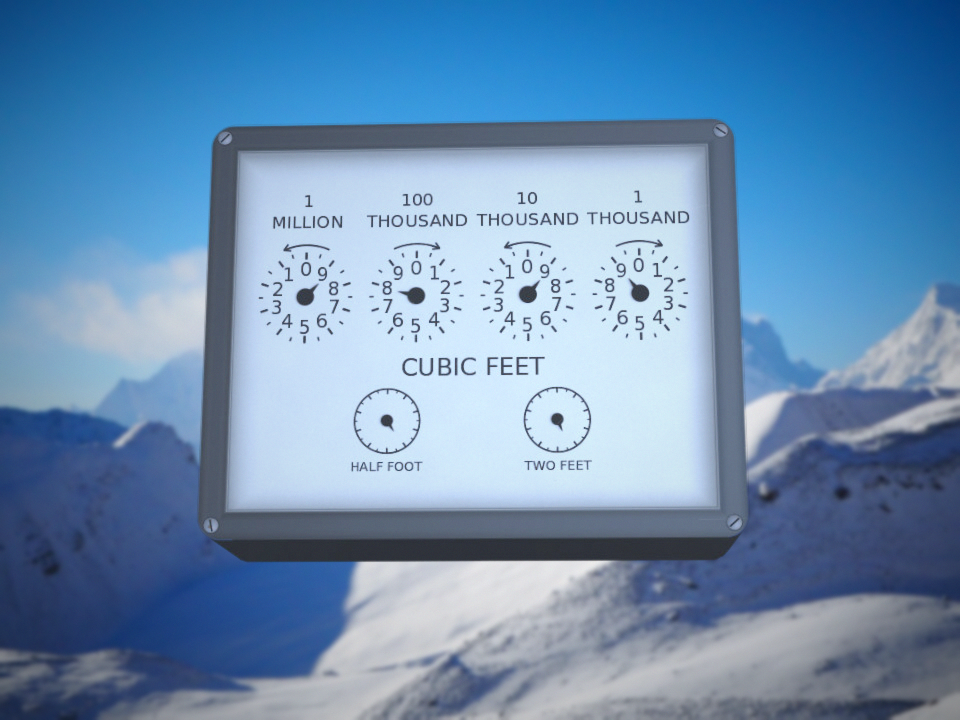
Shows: 878900 ft³
